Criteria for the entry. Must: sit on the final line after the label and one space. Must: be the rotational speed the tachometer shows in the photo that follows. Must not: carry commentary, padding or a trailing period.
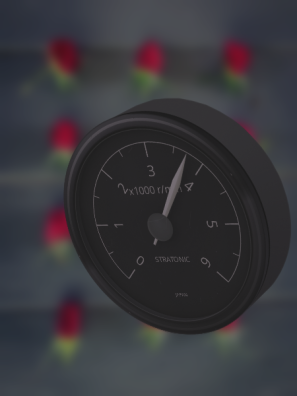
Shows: 3750 rpm
